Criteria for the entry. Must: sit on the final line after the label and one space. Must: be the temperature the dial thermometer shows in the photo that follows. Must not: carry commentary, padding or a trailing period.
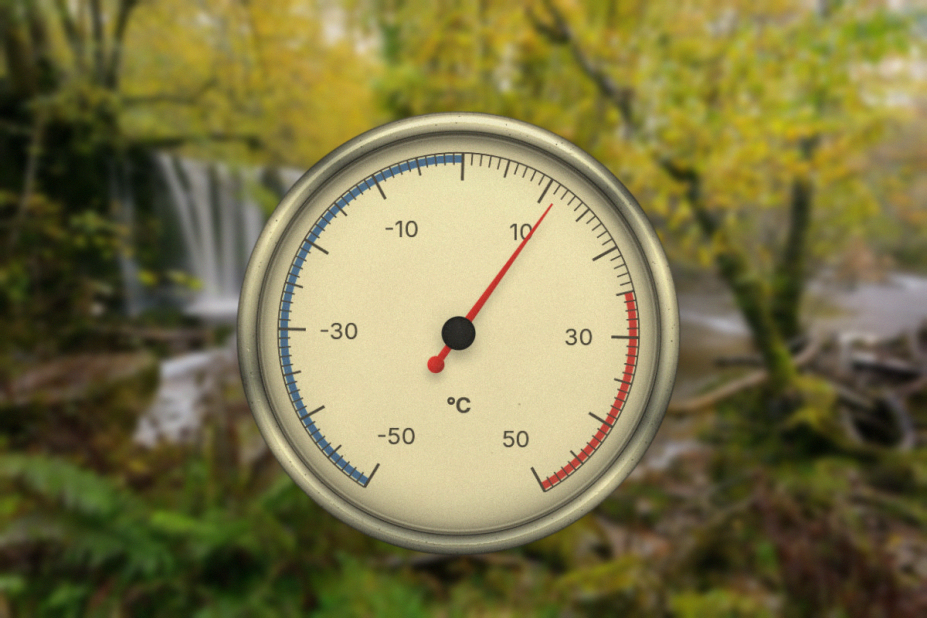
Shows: 11.5 °C
